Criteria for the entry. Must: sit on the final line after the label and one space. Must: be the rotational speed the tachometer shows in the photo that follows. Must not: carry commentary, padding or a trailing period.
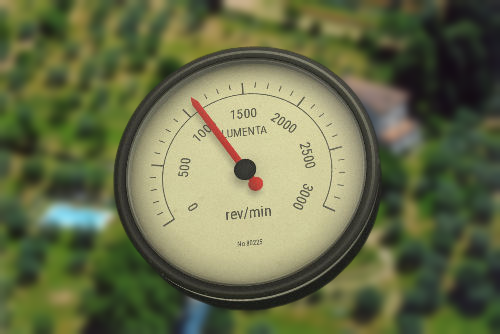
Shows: 1100 rpm
